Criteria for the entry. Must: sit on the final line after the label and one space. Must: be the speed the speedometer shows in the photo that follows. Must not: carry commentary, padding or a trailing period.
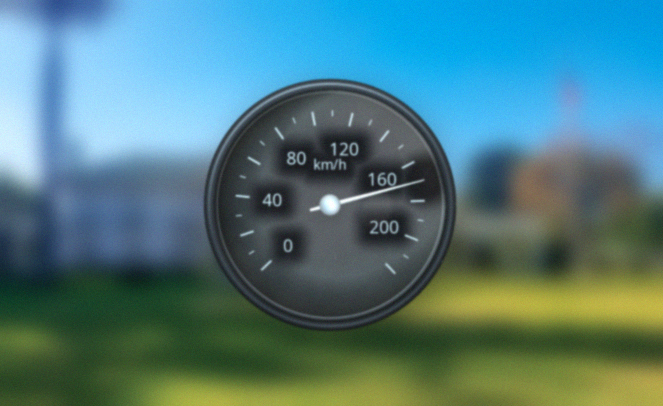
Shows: 170 km/h
